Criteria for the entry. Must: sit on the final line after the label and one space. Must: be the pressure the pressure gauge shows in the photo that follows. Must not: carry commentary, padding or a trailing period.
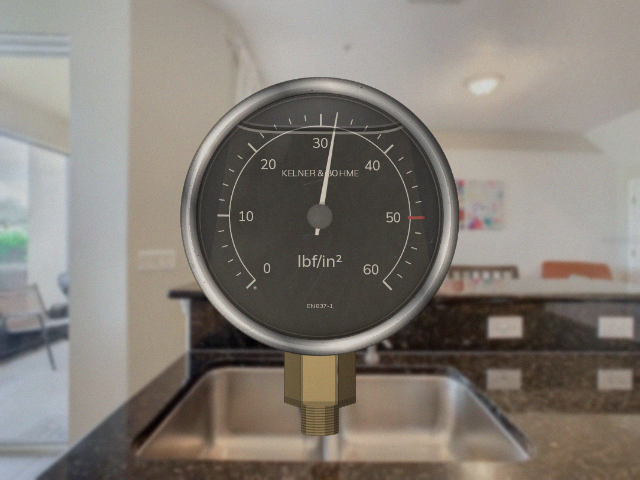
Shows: 32 psi
